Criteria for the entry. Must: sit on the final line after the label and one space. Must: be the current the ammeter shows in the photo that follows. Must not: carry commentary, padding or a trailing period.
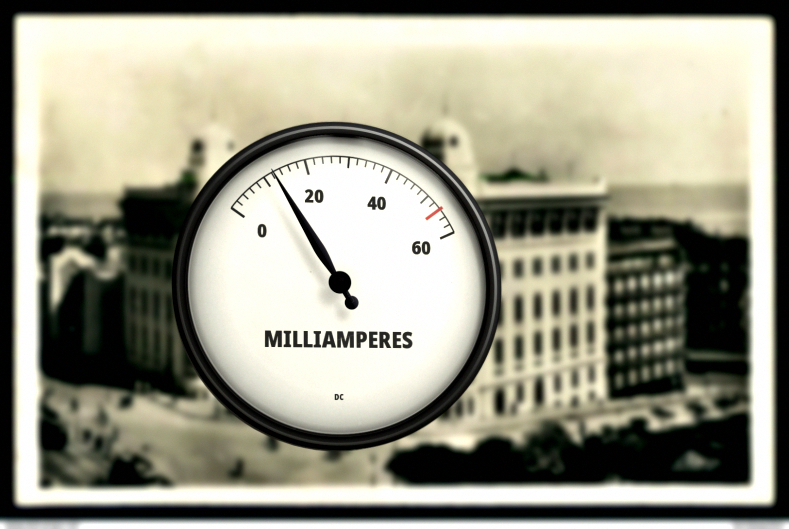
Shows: 12 mA
